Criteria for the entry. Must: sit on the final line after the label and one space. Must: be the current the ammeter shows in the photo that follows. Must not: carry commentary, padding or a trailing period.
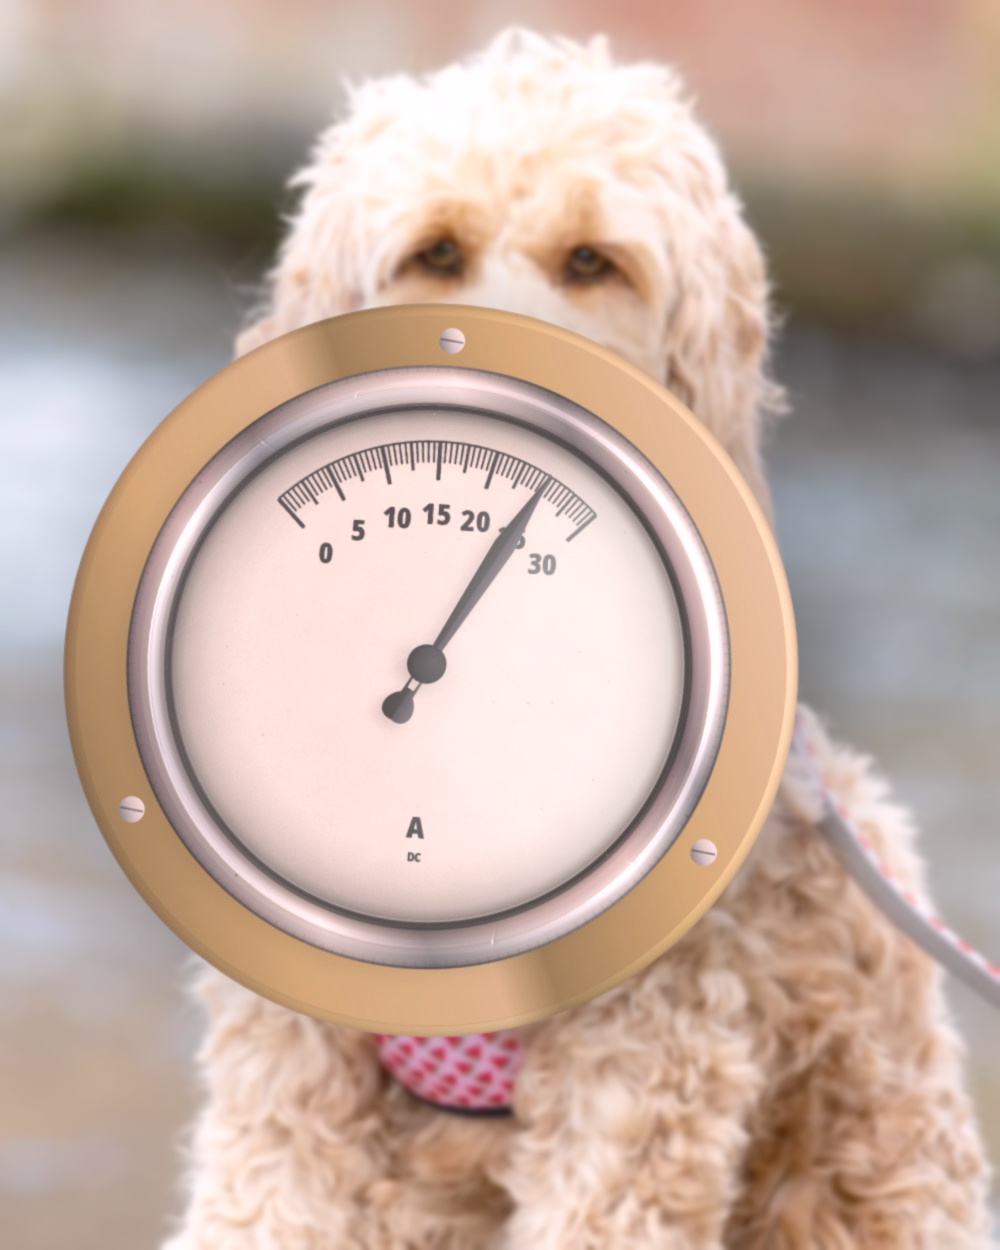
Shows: 25 A
